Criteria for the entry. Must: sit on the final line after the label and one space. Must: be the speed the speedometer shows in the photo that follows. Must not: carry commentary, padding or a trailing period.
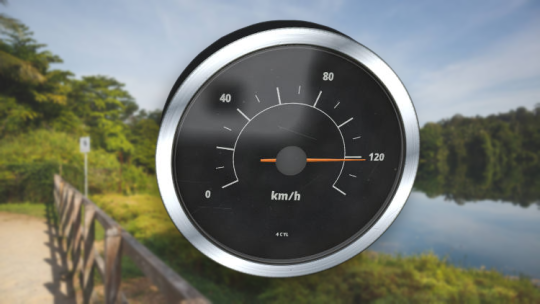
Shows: 120 km/h
